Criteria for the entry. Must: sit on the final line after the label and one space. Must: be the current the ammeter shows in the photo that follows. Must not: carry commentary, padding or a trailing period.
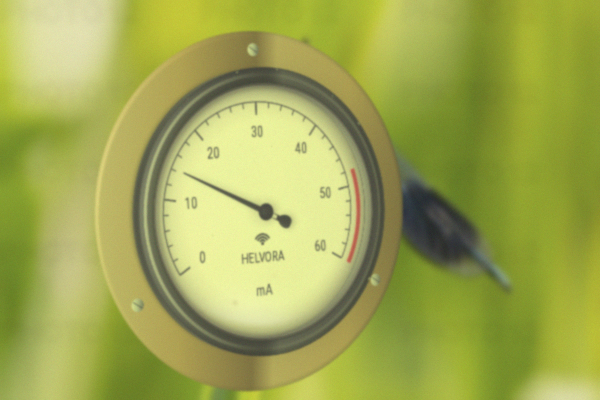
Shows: 14 mA
